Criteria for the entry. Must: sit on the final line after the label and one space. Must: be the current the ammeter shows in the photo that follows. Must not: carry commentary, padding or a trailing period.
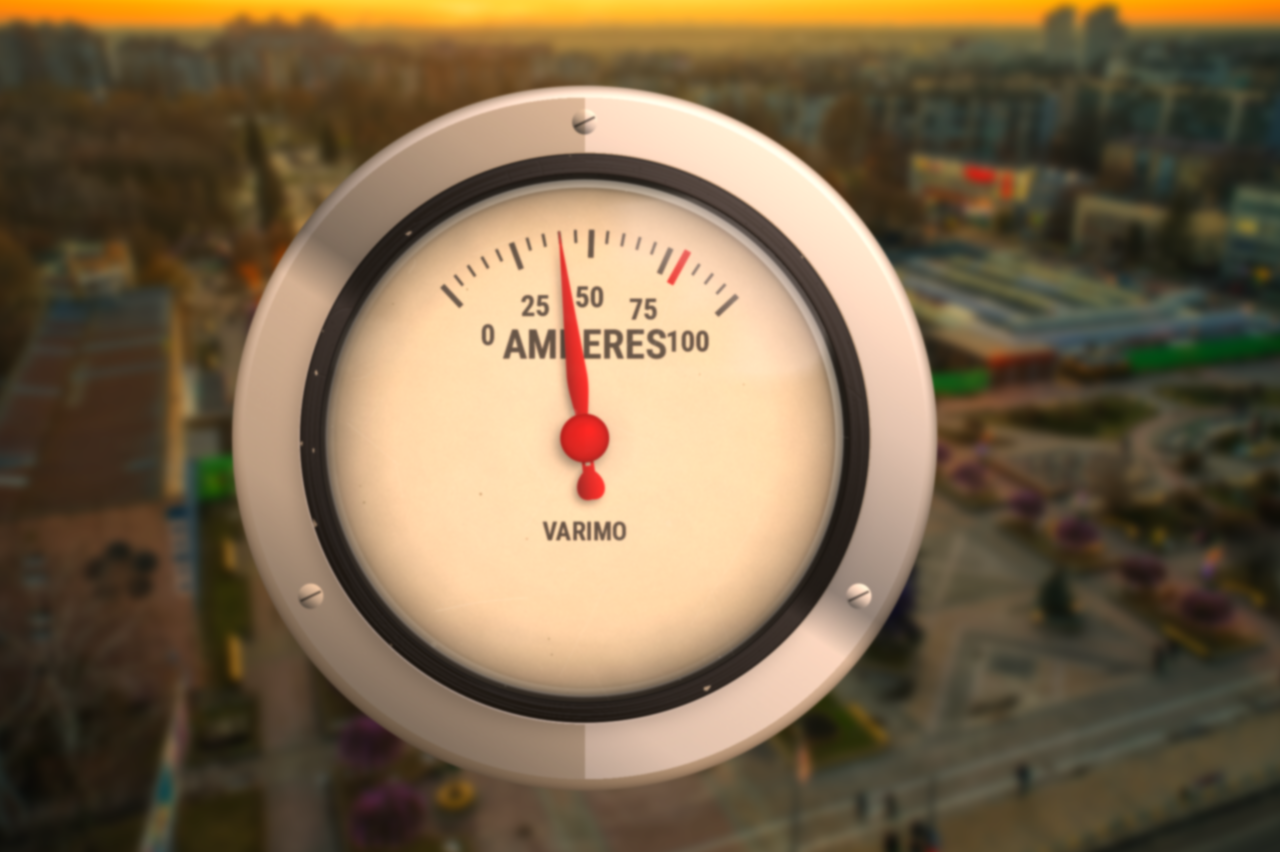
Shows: 40 A
